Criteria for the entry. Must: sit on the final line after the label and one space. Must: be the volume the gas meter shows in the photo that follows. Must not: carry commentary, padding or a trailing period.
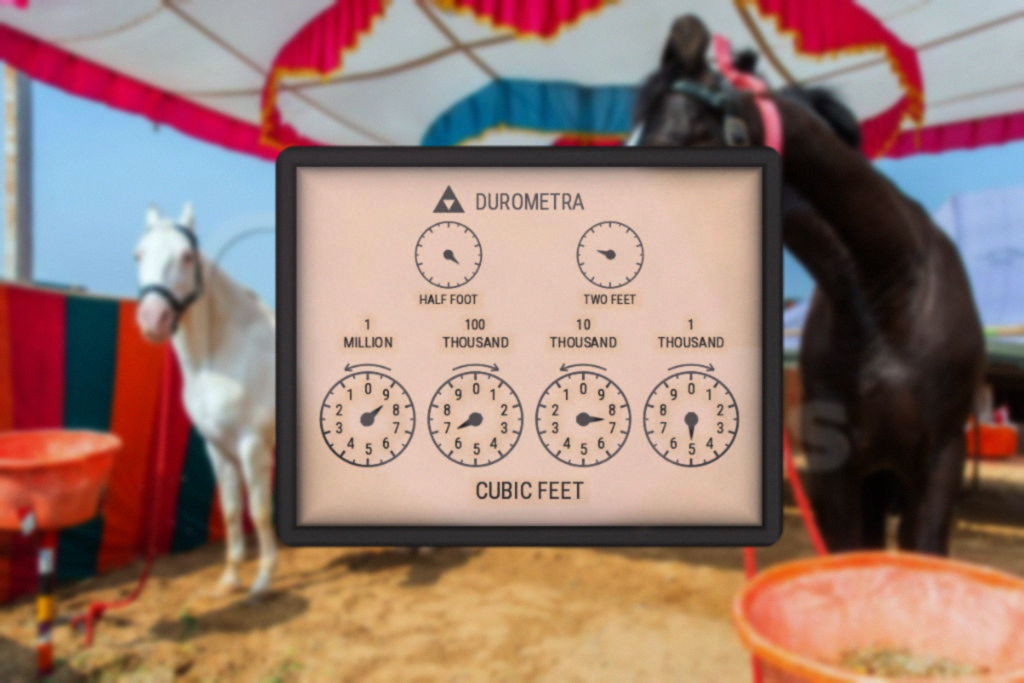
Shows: 867500 ft³
